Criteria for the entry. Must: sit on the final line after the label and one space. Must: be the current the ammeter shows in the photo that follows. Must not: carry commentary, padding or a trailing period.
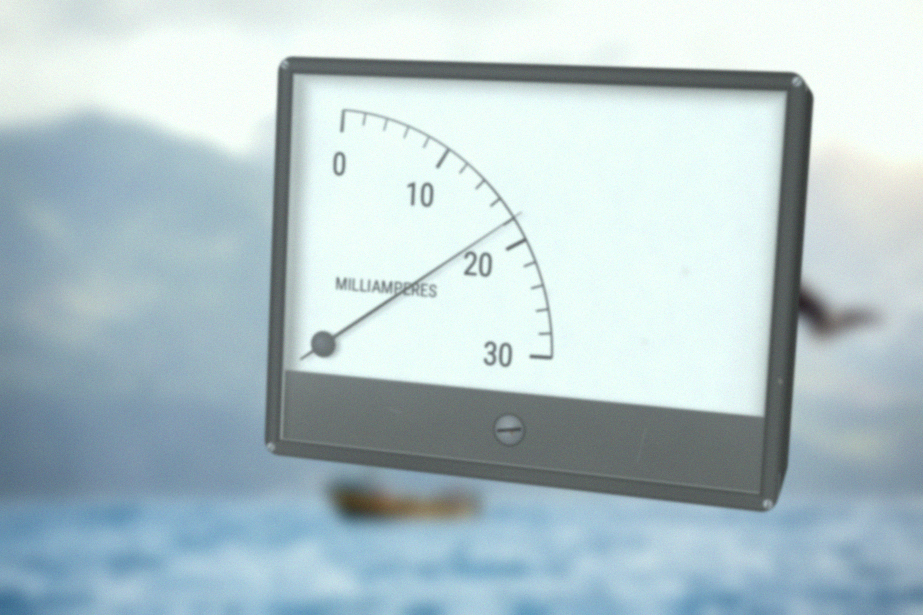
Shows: 18 mA
